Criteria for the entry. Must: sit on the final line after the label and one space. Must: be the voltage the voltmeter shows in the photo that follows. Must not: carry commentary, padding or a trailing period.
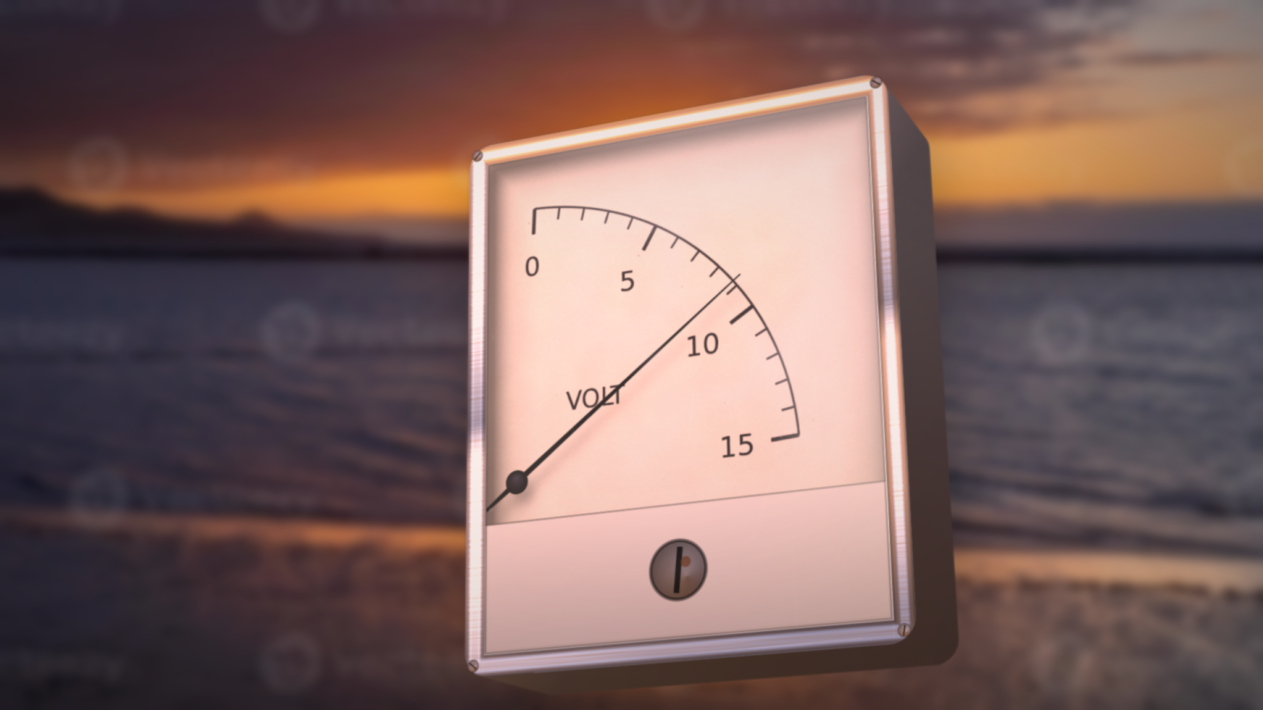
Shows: 9 V
